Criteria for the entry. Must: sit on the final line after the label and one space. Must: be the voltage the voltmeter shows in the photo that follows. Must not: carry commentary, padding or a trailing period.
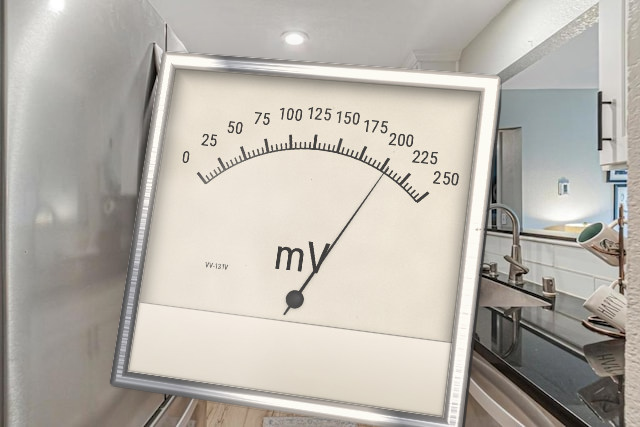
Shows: 205 mV
